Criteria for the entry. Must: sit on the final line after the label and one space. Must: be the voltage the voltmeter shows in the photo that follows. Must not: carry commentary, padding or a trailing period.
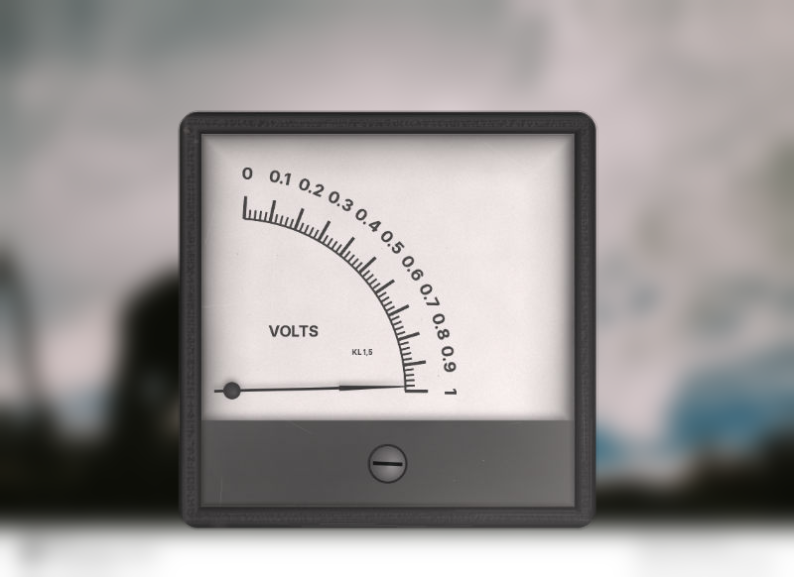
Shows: 0.98 V
